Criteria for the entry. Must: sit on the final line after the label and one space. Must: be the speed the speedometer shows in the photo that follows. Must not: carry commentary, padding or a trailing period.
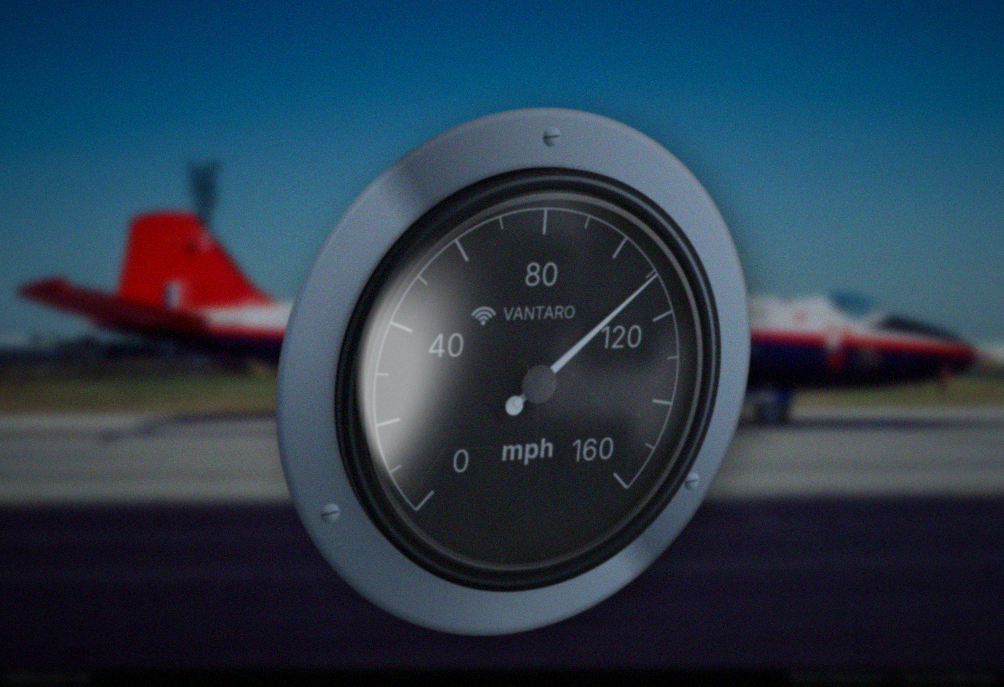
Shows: 110 mph
